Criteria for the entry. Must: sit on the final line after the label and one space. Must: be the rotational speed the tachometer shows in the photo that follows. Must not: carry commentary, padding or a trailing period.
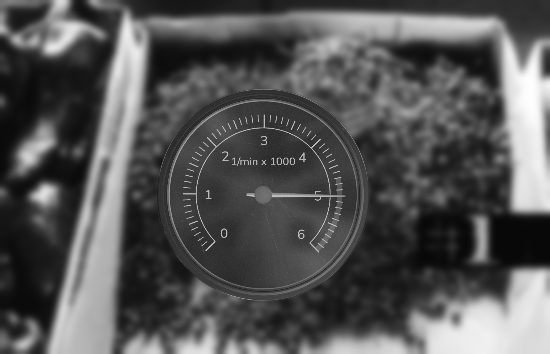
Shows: 5000 rpm
